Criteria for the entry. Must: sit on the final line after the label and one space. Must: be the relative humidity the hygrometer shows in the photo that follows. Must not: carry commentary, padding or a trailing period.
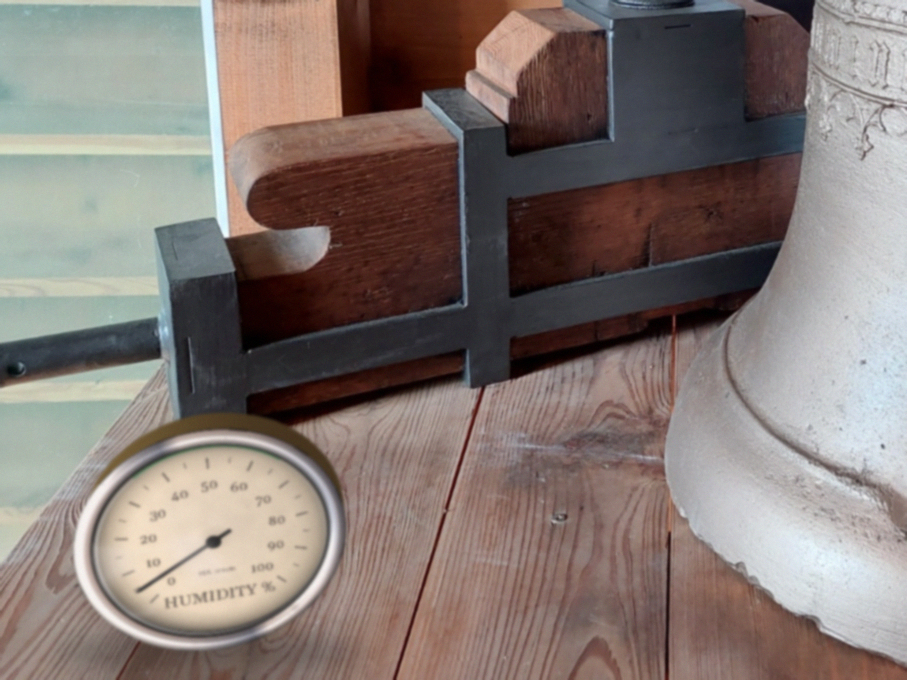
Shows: 5 %
